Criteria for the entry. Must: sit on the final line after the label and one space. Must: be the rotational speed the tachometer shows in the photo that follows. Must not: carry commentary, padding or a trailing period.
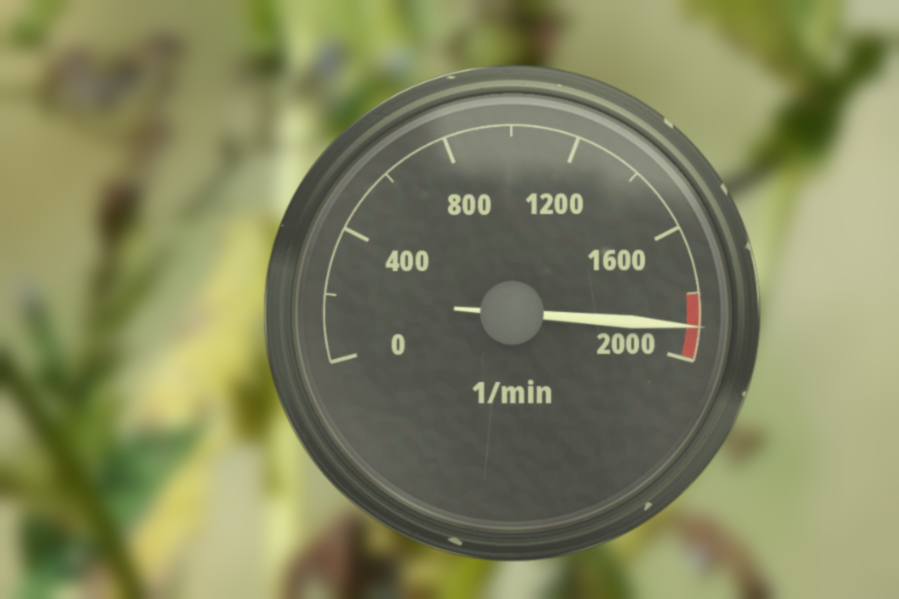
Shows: 1900 rpm
